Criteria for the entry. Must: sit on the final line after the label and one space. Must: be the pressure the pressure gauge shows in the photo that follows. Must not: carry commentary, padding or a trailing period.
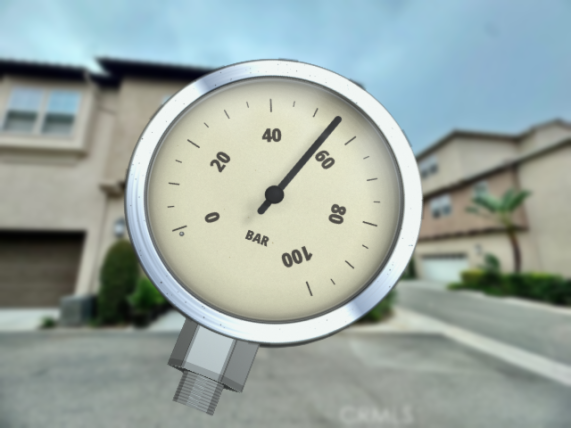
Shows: 55 bar
